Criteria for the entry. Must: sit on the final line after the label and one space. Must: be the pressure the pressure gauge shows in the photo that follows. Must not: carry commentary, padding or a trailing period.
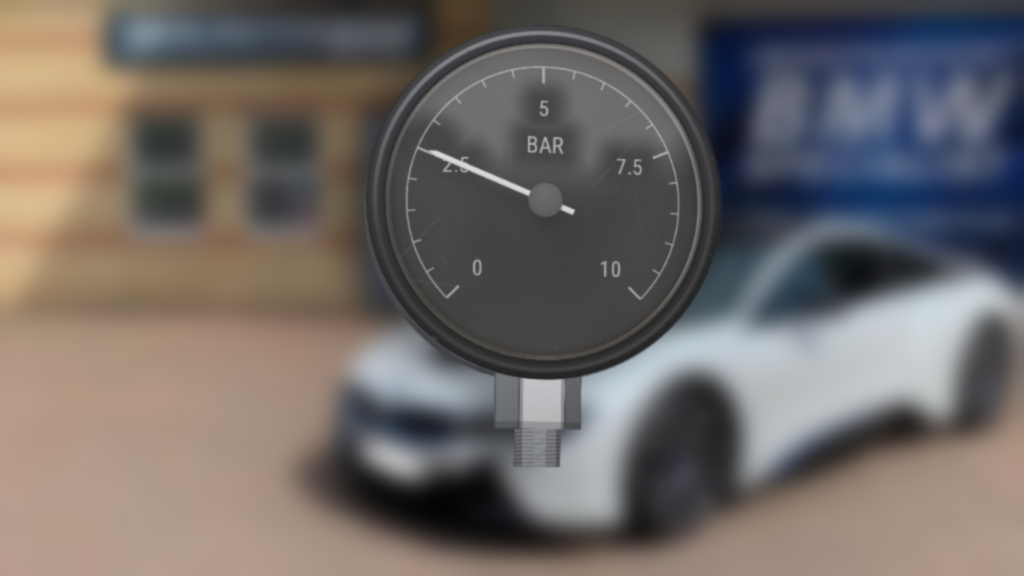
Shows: 2.5 bar
